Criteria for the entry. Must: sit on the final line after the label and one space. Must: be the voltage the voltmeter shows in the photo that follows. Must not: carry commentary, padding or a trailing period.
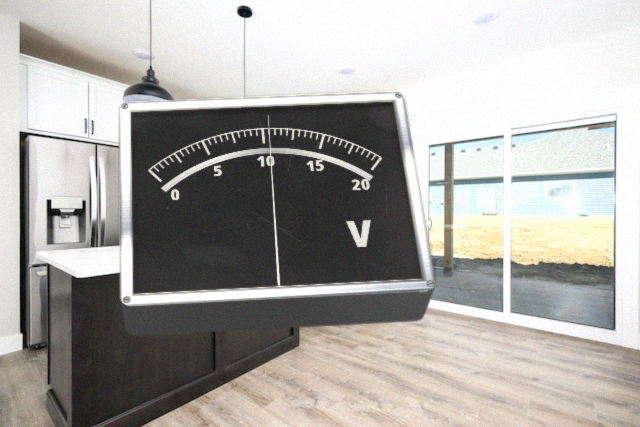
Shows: 10.5 V
